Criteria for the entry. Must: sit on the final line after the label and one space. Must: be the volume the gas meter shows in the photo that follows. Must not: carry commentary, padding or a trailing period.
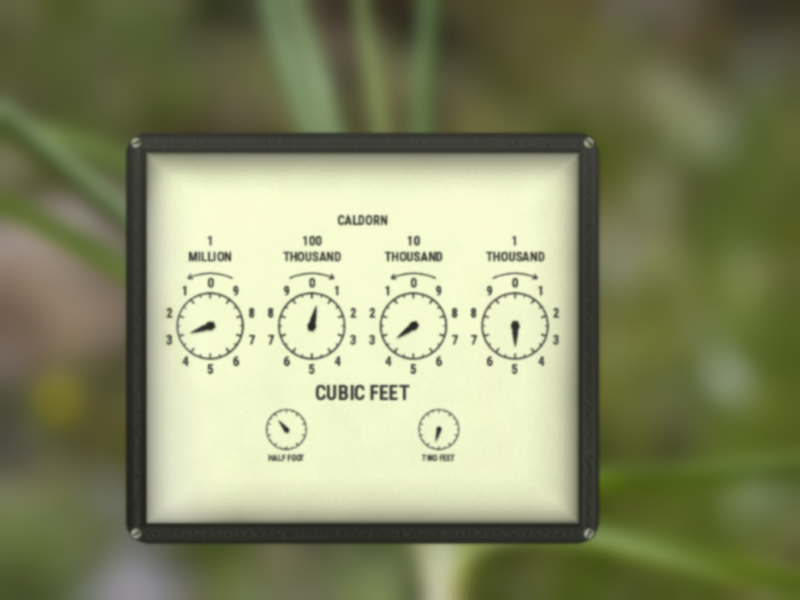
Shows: 303500 ft³
